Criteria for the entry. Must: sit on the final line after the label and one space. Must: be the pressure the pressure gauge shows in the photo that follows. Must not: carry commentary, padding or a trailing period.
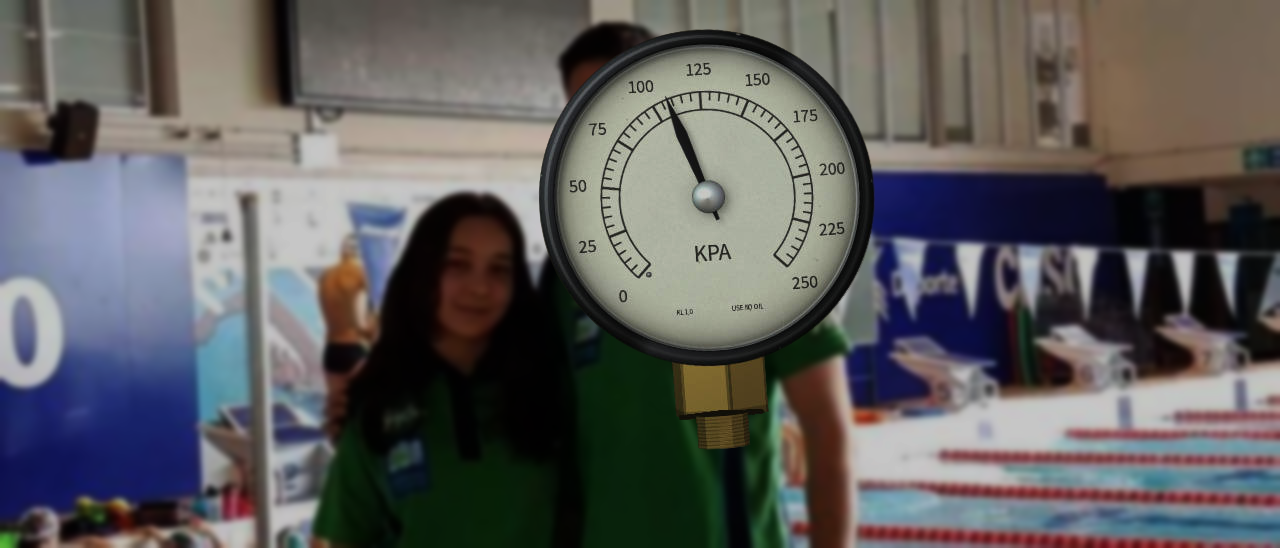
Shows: 107.5 kPa
